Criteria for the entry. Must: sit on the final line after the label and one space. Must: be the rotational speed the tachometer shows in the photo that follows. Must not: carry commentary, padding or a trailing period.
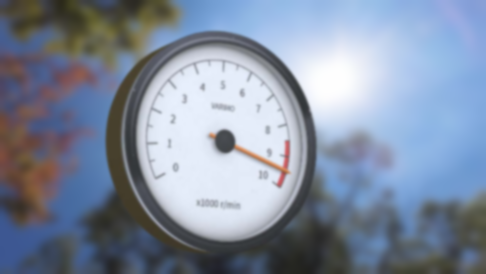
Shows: 9500 rpm
